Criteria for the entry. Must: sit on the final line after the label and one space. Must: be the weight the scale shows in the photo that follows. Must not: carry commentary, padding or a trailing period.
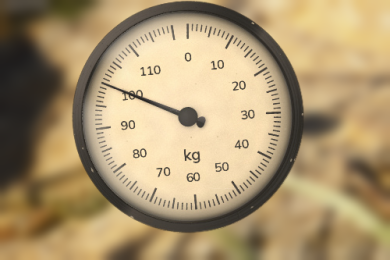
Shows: 100 kg
